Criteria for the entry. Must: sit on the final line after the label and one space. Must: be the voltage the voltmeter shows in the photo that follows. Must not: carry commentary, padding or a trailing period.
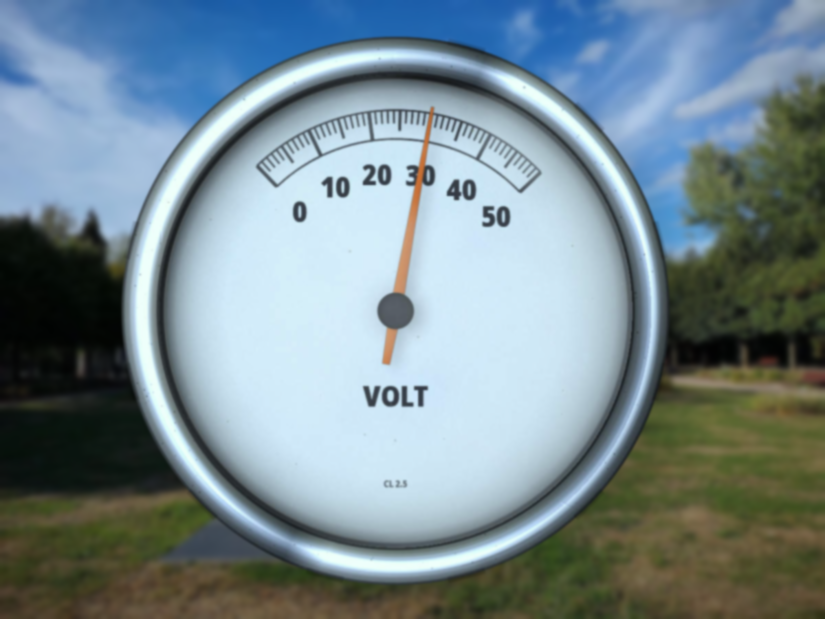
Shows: 30 V
